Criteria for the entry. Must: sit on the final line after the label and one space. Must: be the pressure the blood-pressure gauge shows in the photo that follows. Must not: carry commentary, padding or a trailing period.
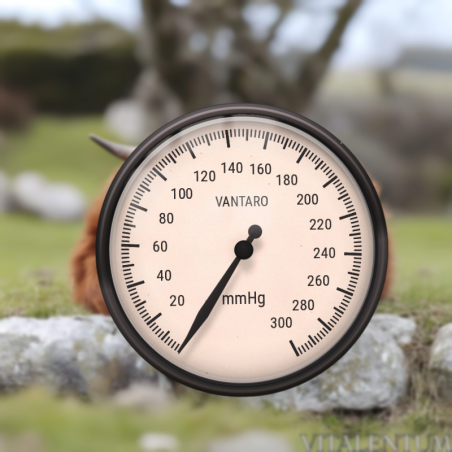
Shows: 0 mmHg
